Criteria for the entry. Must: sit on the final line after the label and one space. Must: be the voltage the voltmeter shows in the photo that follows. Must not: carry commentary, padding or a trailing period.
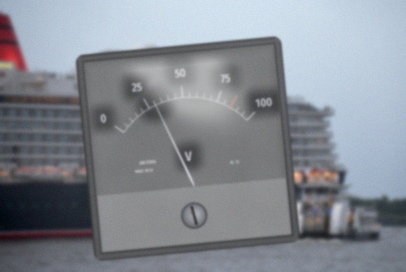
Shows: 30 V
